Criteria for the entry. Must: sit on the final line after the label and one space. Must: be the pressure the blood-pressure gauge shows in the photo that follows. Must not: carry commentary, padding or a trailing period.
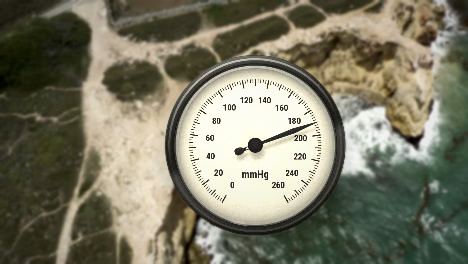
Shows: 190 mmHg
